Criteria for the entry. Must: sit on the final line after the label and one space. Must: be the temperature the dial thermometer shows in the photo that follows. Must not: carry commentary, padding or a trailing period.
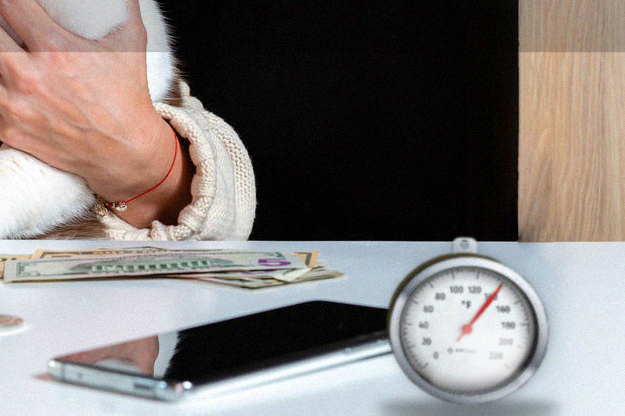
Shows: 140 °F
